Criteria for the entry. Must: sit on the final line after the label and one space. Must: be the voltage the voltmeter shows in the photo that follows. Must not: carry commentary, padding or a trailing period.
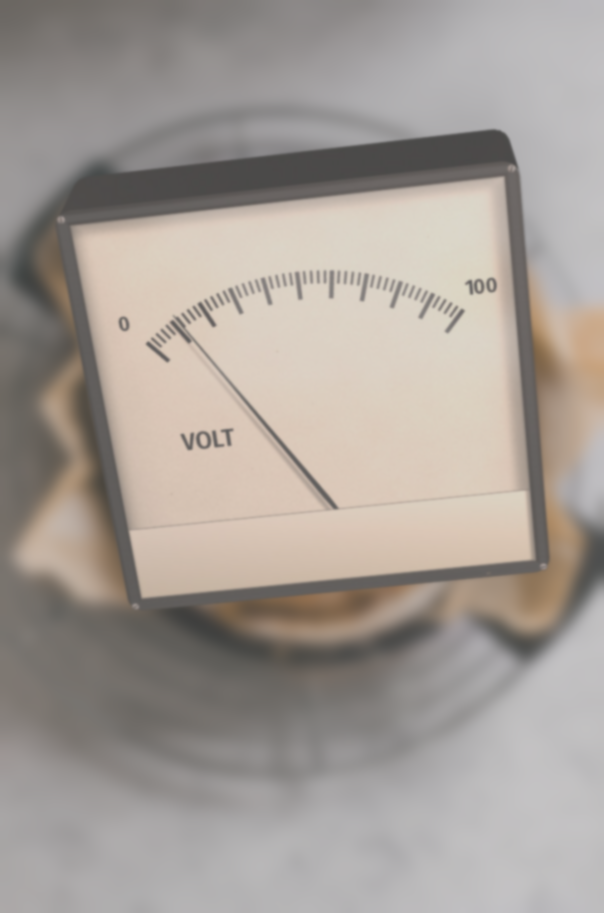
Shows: 12 V
